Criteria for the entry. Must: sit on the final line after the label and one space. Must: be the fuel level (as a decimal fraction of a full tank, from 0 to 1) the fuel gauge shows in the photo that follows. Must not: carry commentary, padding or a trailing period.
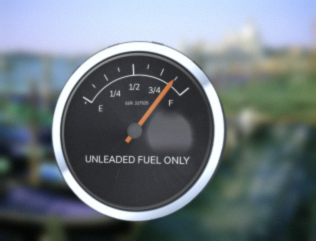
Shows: 0.875
